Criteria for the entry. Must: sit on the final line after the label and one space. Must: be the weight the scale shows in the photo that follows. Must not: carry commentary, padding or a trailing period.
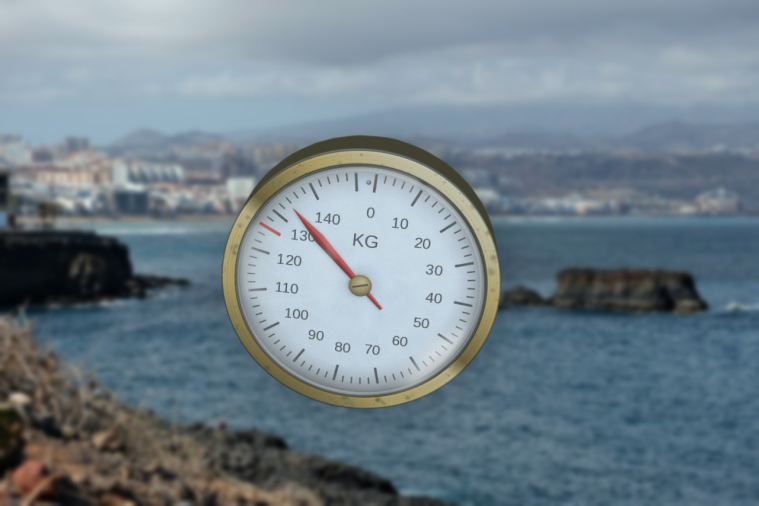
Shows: 134 kg
